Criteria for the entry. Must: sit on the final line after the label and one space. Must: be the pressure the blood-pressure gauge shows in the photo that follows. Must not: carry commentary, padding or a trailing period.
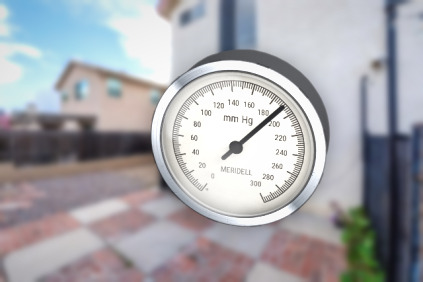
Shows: 190 mmHg
